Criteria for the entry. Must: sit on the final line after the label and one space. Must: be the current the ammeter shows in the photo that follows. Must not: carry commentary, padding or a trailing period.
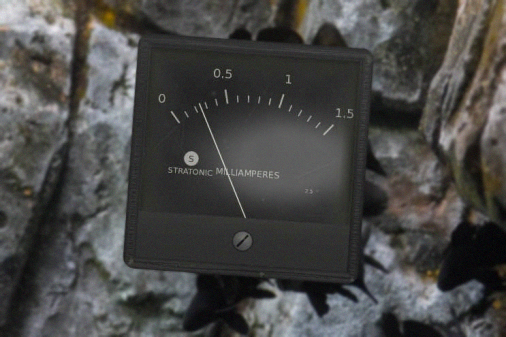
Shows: 0.25 mA
